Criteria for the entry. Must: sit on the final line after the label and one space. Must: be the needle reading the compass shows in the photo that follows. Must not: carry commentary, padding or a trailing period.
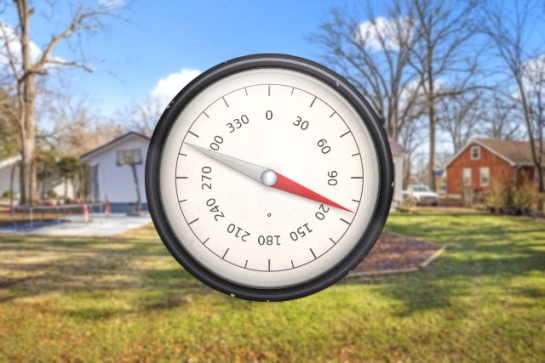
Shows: 112.5 °
